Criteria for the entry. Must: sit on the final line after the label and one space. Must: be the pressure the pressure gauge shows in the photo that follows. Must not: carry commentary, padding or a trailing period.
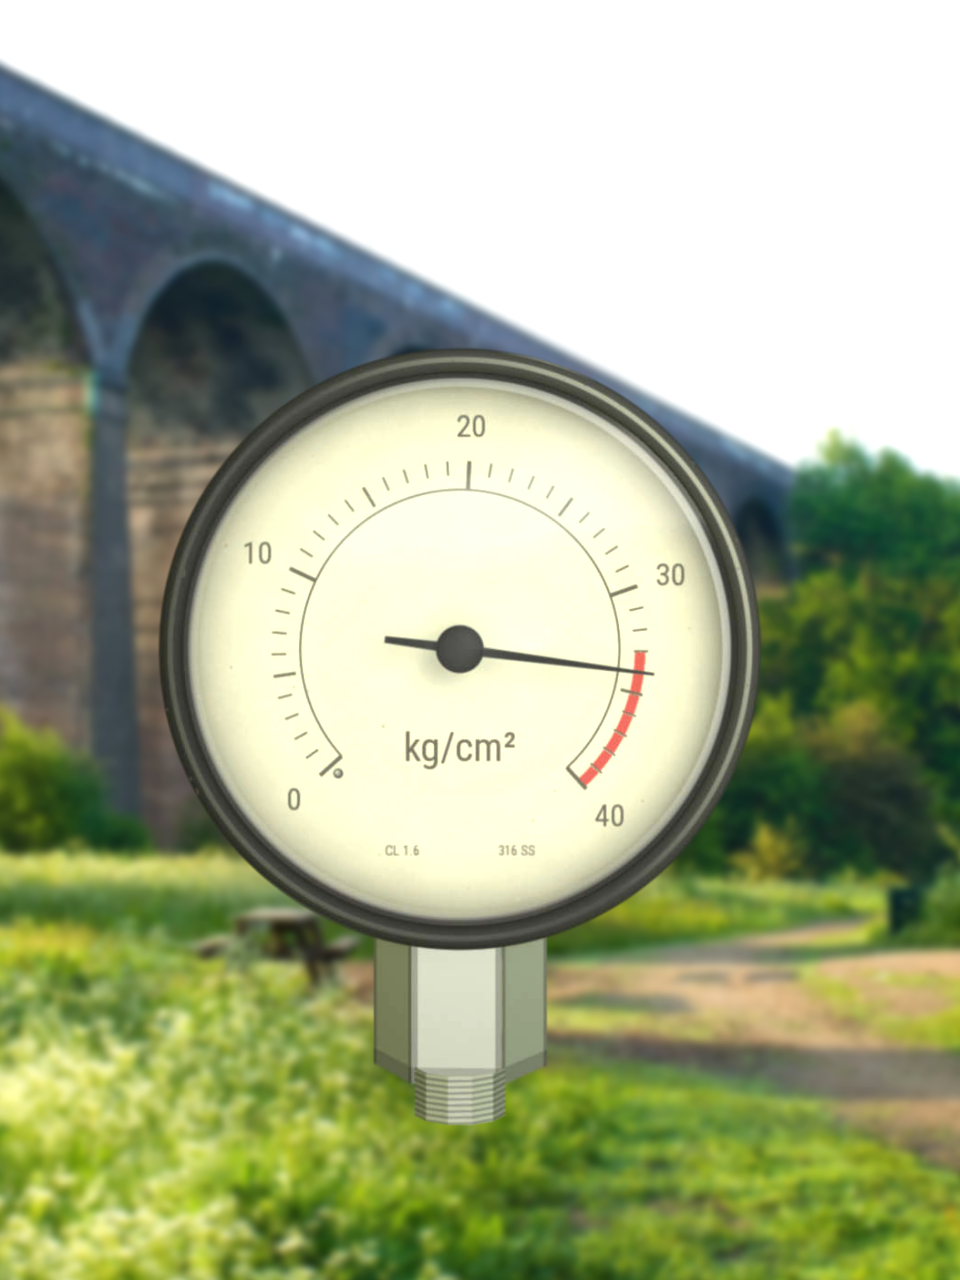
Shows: 34 kg/cm²
